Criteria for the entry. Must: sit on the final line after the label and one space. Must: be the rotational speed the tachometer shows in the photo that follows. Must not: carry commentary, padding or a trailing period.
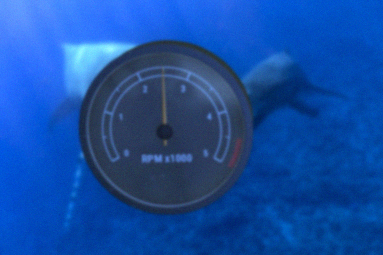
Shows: 2500 rpm
